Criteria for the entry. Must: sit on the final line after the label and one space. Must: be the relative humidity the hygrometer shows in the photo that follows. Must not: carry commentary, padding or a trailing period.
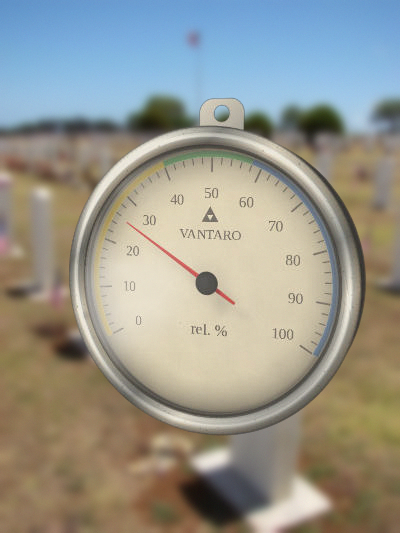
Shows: 26 %
